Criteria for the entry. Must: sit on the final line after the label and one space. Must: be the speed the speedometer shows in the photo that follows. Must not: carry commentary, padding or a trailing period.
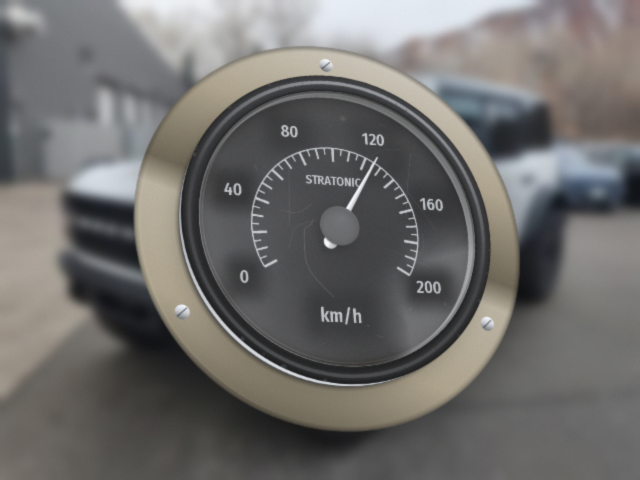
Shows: 125 km/h
